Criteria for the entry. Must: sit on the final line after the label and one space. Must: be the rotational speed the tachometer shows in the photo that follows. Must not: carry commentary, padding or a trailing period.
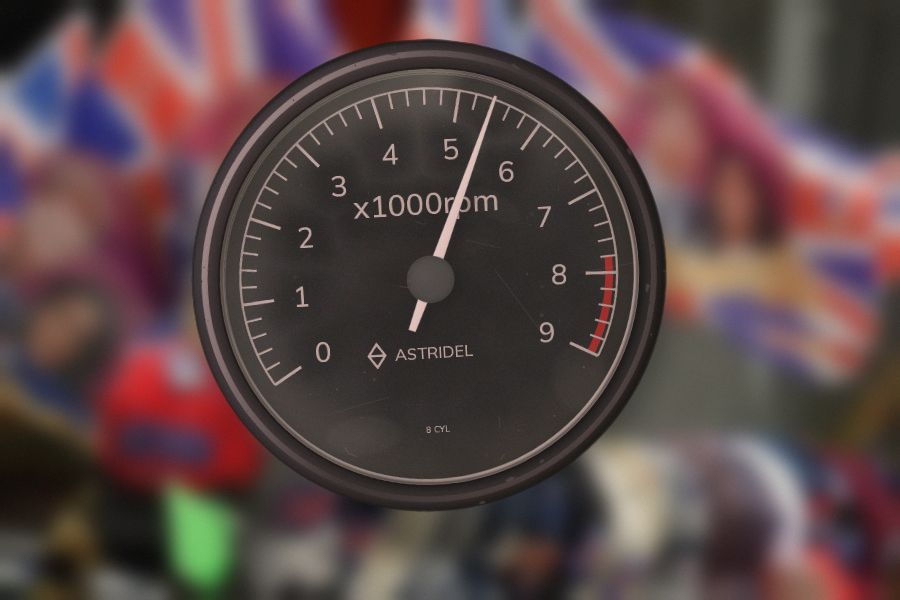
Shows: 5400 rpm
